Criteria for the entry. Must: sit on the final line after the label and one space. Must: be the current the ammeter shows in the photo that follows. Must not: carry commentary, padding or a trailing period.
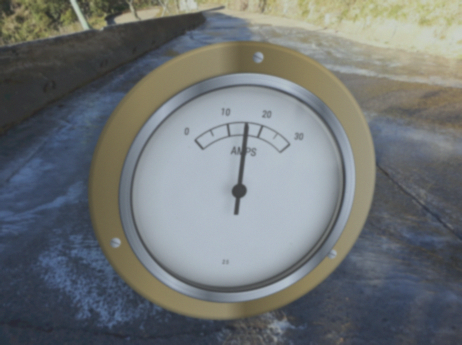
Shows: 15 A
